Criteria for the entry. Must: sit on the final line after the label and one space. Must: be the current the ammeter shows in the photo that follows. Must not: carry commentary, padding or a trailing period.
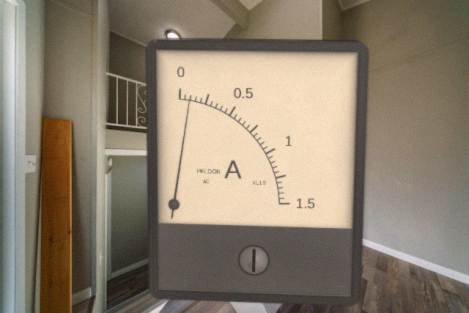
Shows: 0.1 A
